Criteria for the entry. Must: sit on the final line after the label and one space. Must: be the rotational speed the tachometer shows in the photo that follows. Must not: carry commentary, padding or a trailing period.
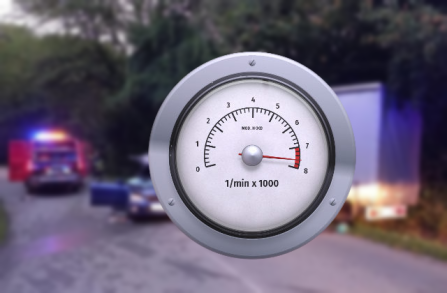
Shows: 7600 rpm
